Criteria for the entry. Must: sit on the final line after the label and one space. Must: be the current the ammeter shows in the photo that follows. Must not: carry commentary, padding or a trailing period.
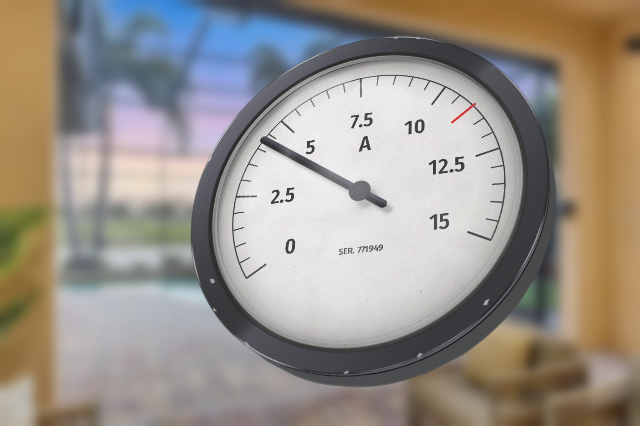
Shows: 4.25 A
